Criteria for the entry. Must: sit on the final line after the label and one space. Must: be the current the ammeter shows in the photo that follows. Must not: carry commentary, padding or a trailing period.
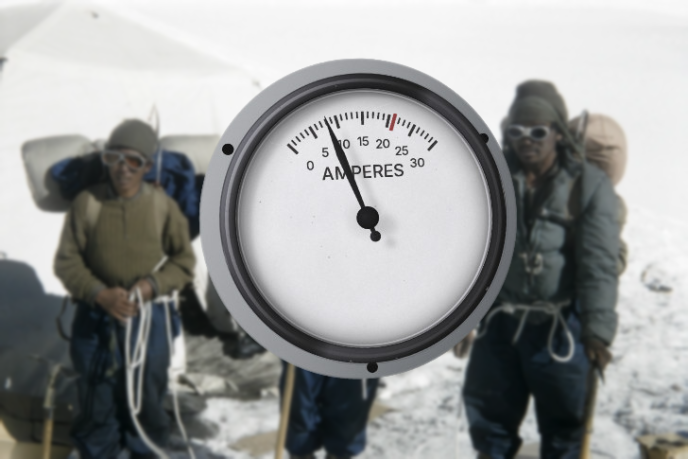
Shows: 8 A
